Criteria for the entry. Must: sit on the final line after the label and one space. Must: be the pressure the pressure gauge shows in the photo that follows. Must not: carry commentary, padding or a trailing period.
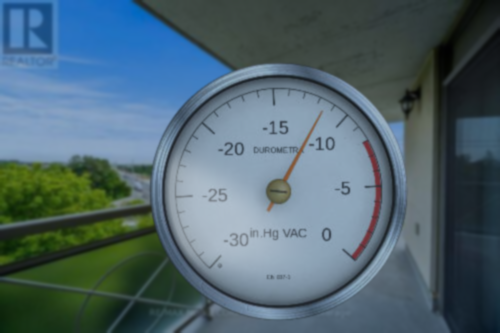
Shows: -11.5 inHg
